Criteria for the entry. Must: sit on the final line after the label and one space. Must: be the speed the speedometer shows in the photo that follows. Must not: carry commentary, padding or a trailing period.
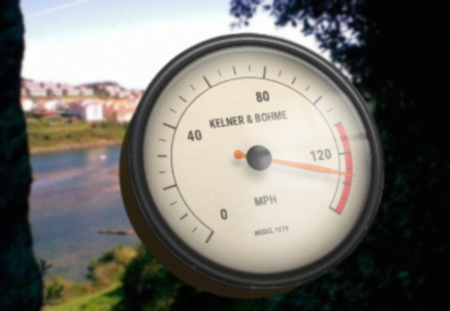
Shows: 127.5 mph
